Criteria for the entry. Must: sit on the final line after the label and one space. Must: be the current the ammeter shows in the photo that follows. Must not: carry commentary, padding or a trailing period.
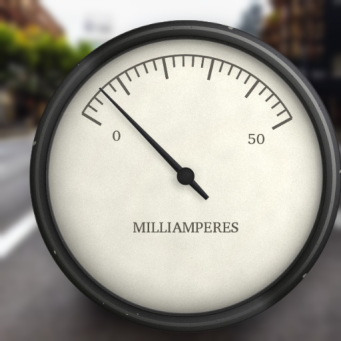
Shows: 6 mA
